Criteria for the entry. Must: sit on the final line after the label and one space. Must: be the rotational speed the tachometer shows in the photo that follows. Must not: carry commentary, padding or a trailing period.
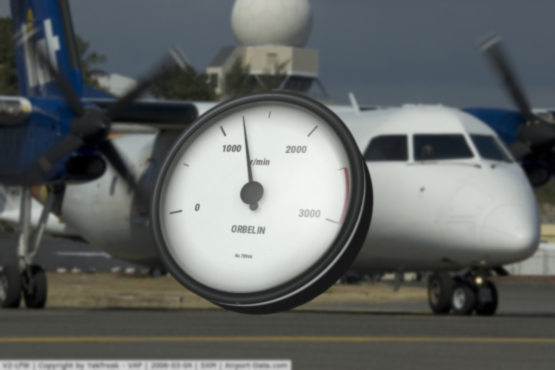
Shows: 1250 rpm
